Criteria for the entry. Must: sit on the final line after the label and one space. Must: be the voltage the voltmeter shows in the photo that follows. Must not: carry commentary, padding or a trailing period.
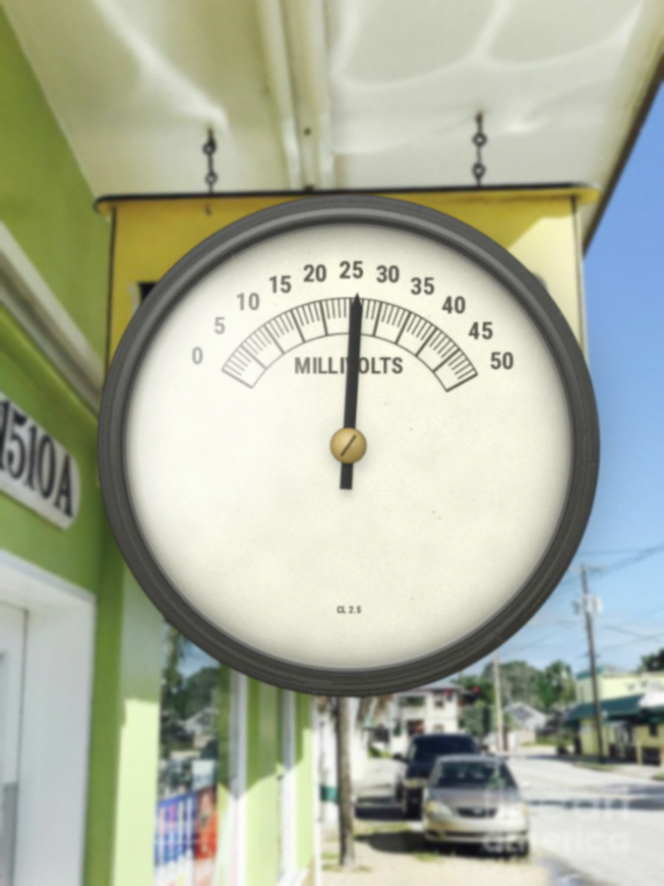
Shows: 26 mV
